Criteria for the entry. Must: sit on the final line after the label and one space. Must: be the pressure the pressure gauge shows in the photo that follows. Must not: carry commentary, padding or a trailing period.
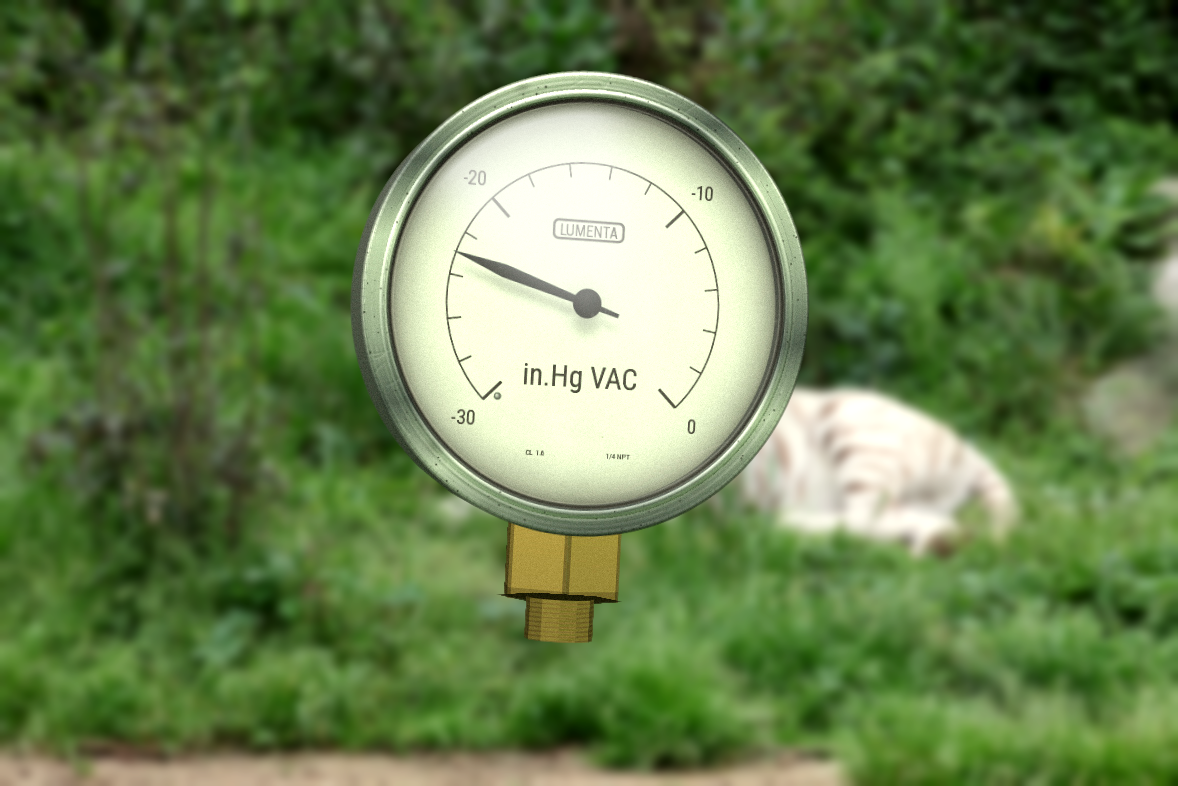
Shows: -23 inHg
